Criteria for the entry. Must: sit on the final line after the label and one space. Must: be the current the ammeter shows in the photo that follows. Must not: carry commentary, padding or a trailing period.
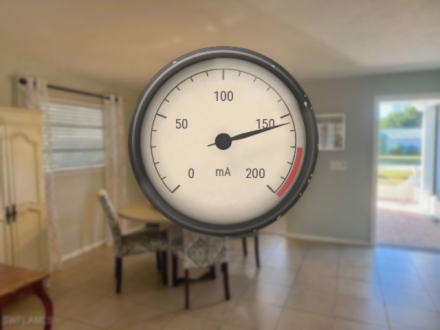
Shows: 155 mA
